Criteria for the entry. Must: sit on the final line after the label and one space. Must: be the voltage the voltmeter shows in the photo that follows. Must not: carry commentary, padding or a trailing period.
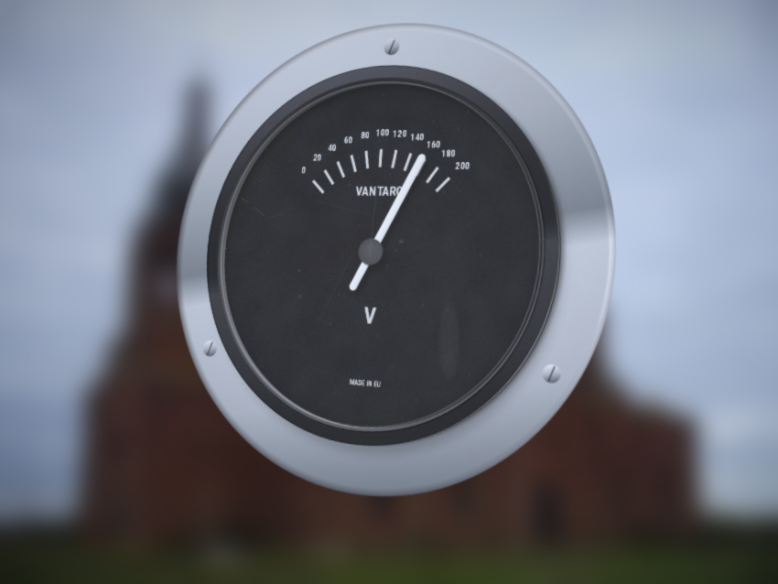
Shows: 160 V
